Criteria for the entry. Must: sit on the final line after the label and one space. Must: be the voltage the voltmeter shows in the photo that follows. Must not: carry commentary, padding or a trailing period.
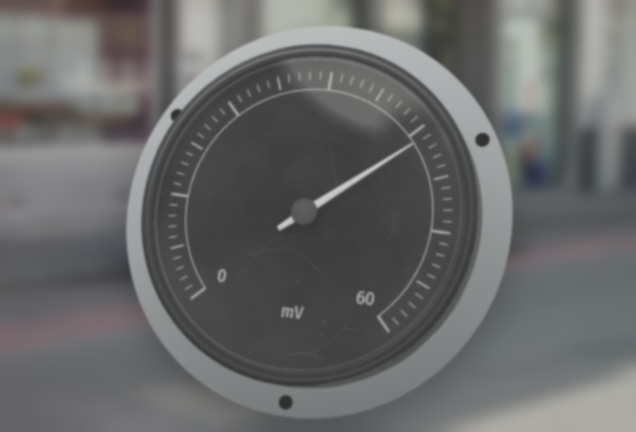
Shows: 41 mV
